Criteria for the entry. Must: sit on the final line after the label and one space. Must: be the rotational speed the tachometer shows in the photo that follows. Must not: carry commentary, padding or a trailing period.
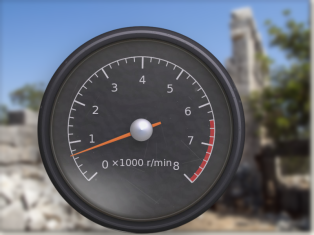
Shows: 700 rpm
